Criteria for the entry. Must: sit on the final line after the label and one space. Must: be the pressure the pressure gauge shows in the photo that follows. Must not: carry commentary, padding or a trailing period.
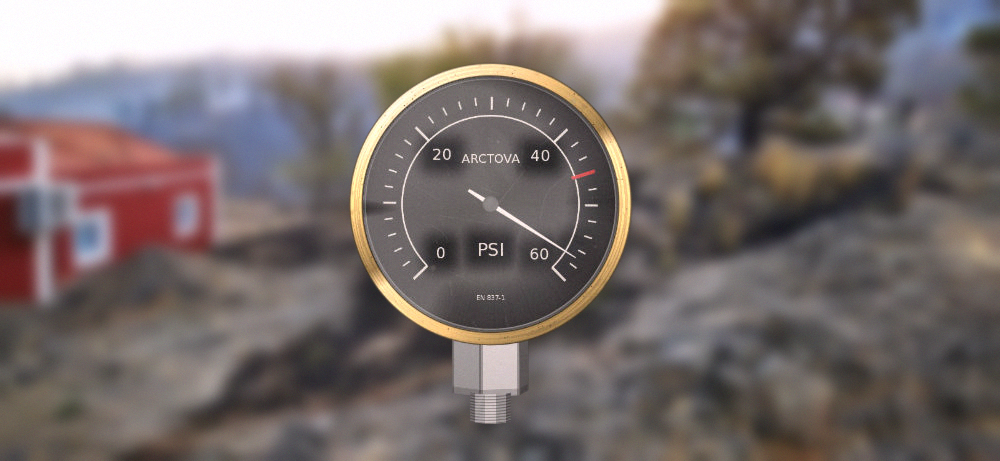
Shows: 57 psi
